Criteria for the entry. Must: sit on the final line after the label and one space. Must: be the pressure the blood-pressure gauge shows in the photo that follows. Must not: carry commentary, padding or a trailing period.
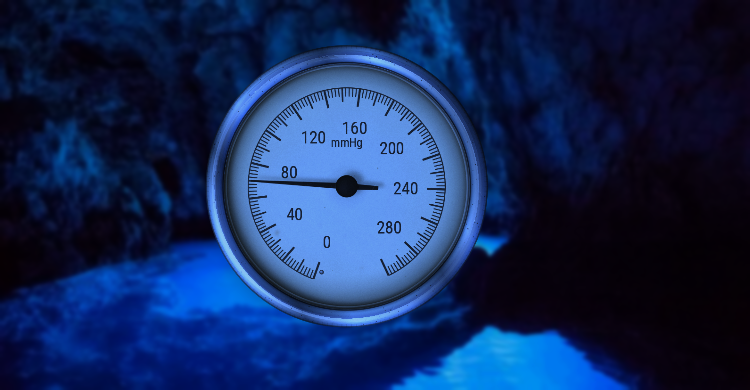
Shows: 70 mmHg
